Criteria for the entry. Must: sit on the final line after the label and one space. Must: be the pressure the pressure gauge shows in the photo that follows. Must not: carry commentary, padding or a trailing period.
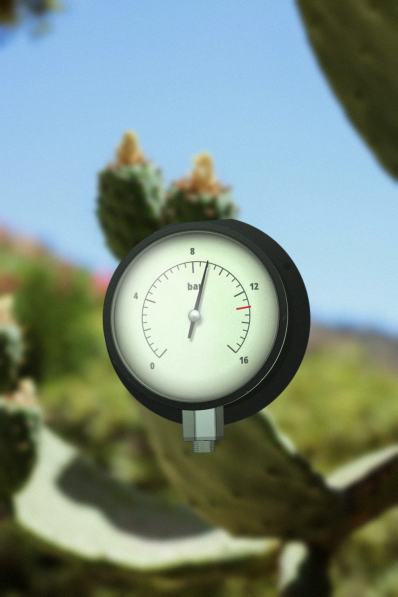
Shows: 9 bar
